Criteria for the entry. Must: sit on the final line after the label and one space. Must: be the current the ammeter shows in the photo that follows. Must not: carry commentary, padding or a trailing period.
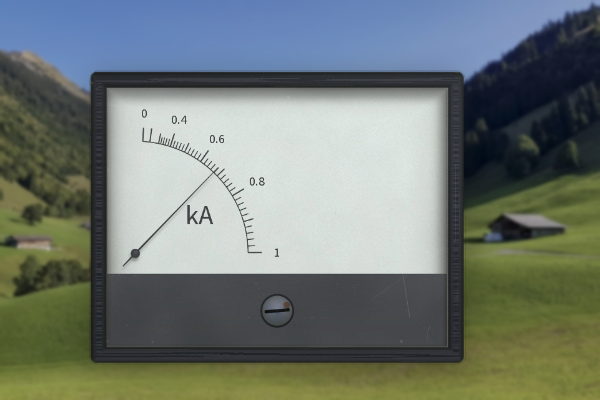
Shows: 0.68 kA
